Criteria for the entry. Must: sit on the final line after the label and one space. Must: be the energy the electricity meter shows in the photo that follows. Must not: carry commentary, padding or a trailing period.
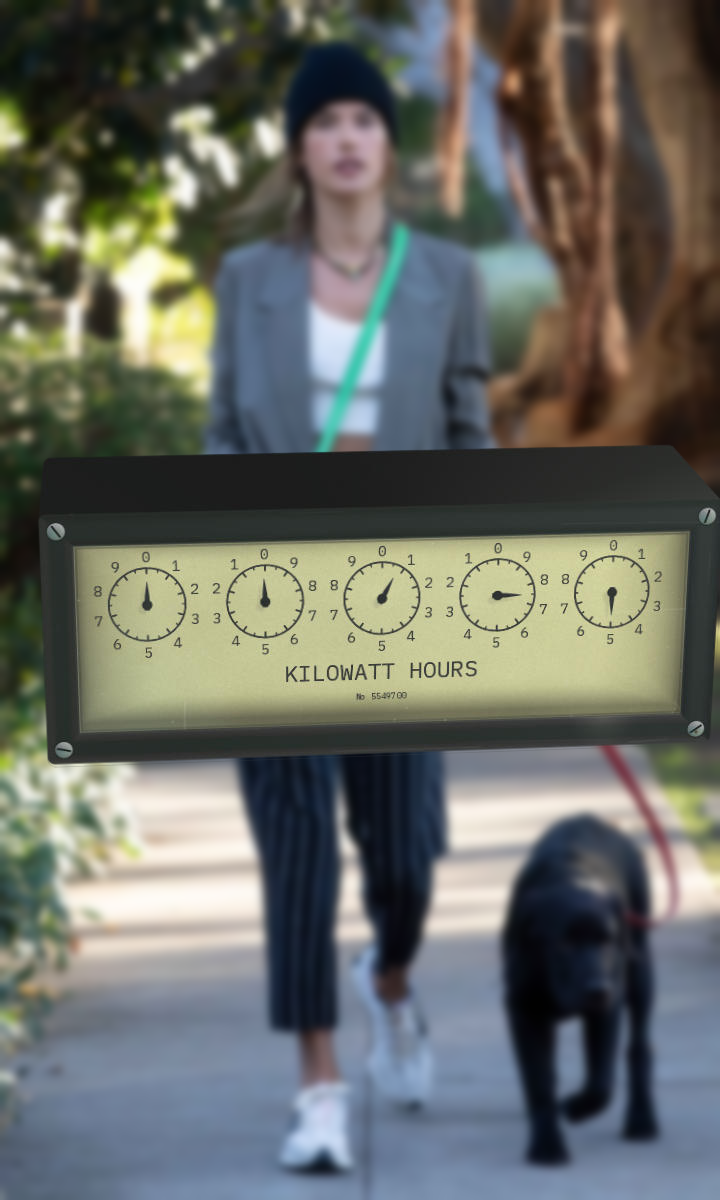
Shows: 75 kWh
